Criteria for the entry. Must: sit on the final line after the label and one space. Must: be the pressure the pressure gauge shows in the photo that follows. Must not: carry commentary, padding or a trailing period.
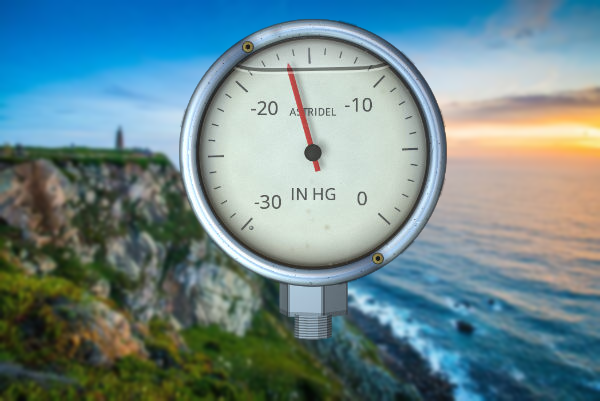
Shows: -16.5 inHg
